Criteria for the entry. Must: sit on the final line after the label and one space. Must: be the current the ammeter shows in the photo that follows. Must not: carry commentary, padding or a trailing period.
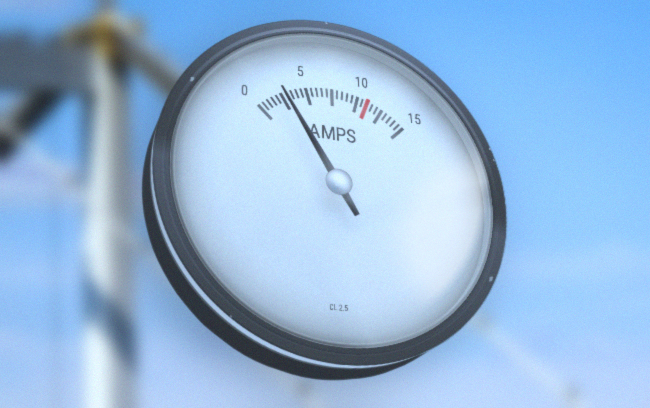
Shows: 2.5 A
